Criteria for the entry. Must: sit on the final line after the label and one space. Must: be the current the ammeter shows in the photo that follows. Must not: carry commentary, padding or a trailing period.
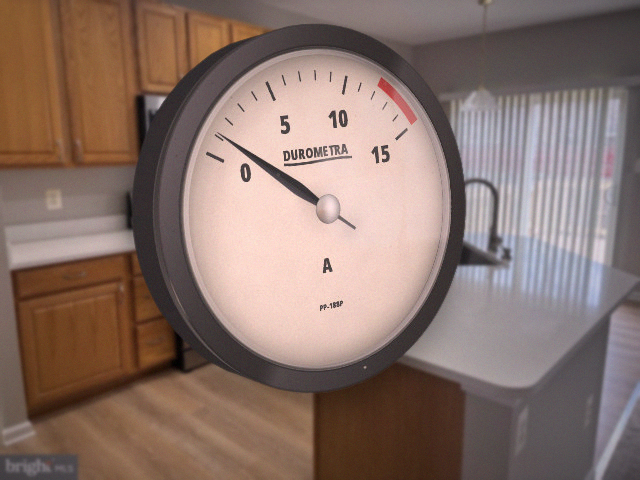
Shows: 1 A
